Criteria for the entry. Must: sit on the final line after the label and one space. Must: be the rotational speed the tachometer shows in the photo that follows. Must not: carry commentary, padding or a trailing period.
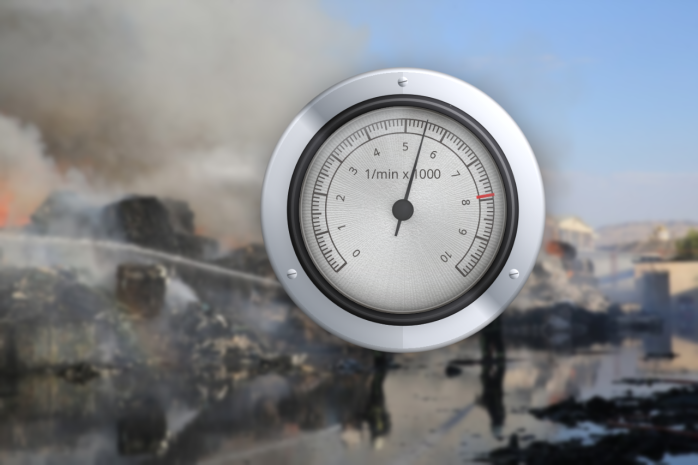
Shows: 5500 rpm
